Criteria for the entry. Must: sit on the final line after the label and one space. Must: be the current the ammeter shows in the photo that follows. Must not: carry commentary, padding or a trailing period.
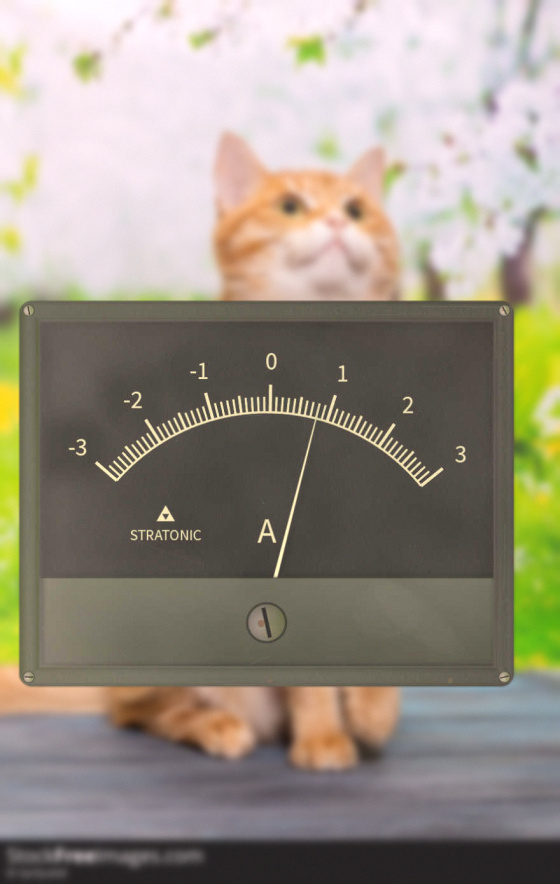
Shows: 0.8 A
